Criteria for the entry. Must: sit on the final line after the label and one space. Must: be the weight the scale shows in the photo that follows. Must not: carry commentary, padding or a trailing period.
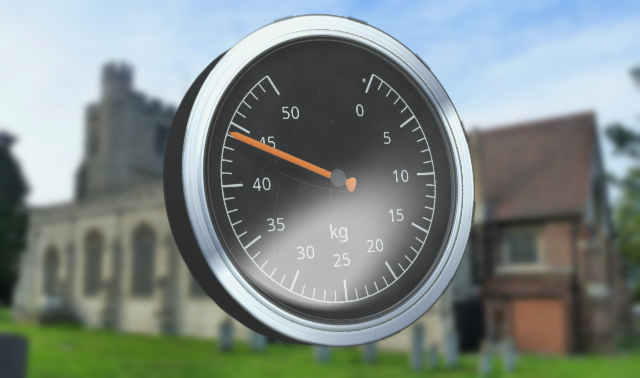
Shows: 44 kg
